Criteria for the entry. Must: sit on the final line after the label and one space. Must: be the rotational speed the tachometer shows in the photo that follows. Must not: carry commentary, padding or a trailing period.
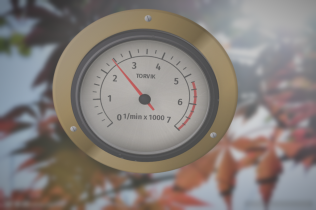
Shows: 2500 rpm
